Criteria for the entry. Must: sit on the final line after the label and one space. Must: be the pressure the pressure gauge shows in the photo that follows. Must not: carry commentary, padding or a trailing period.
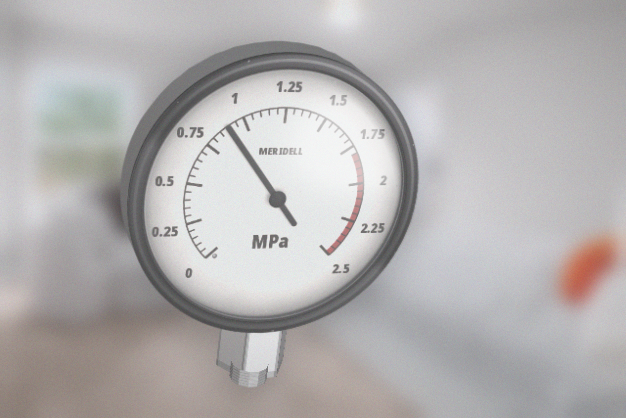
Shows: 0.9 MPa
